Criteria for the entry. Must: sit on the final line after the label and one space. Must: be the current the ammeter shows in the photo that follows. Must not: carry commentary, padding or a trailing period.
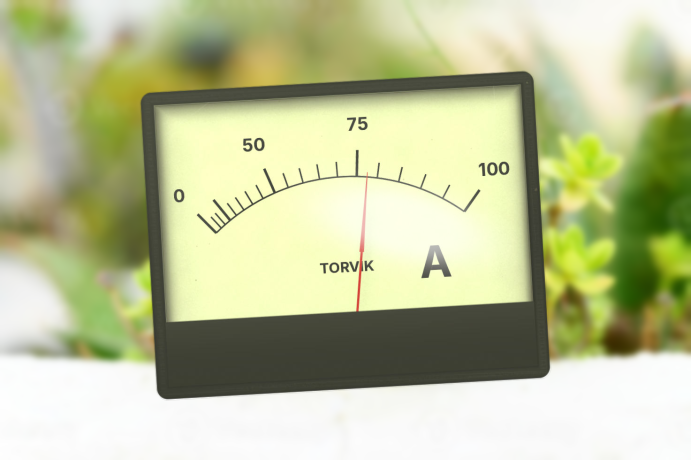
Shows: 77.5 A
